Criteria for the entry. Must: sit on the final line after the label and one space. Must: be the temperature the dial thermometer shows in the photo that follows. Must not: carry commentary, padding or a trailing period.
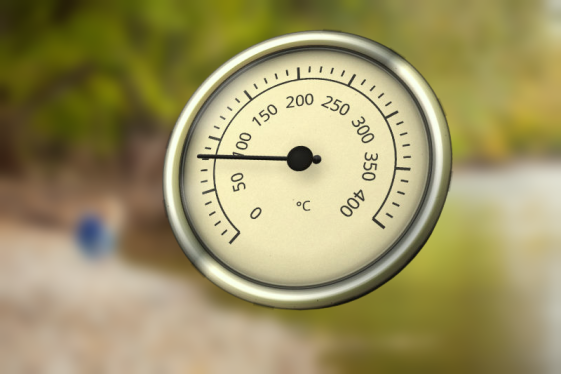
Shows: 80 °C
